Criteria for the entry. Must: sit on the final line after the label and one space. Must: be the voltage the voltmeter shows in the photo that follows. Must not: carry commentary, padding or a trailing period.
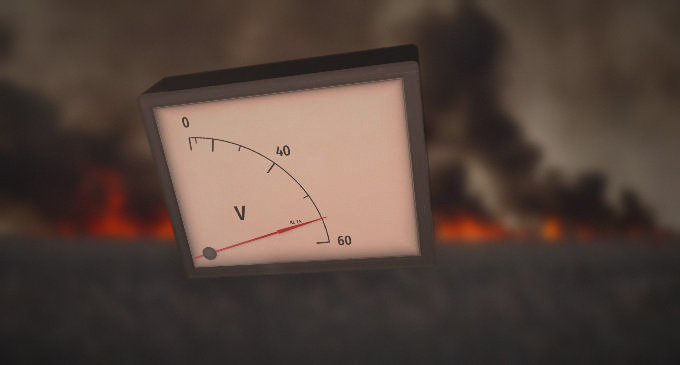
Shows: 55 V
